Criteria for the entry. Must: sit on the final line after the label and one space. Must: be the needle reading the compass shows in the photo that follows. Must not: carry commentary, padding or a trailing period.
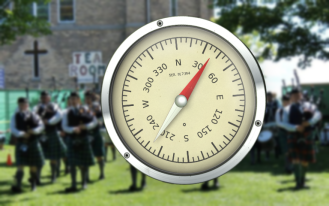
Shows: 40 °
